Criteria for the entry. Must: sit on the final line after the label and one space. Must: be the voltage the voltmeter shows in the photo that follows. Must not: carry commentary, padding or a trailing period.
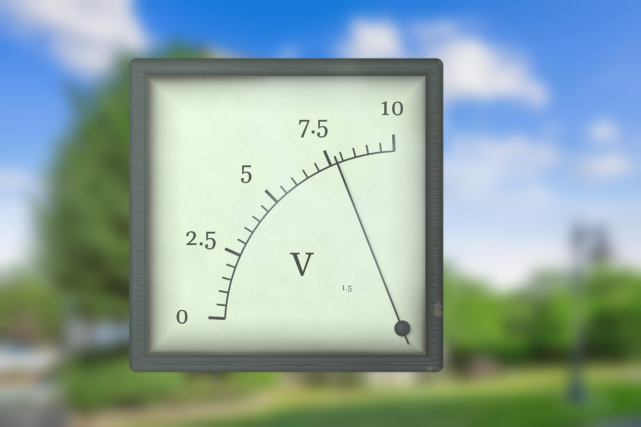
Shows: 7.75 V
